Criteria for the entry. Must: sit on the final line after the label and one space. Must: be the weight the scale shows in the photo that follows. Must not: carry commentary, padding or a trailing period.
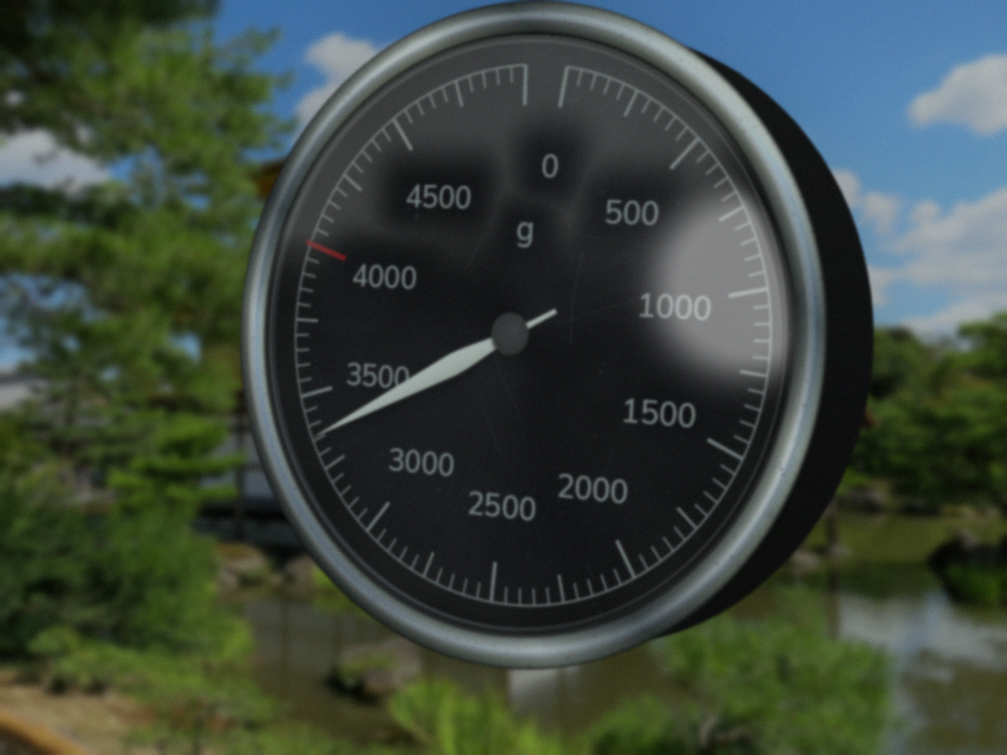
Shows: 3350 g
